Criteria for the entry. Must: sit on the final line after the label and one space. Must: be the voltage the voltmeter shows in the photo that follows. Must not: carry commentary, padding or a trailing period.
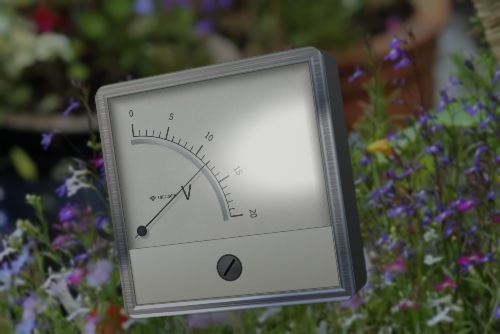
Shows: 12 V
